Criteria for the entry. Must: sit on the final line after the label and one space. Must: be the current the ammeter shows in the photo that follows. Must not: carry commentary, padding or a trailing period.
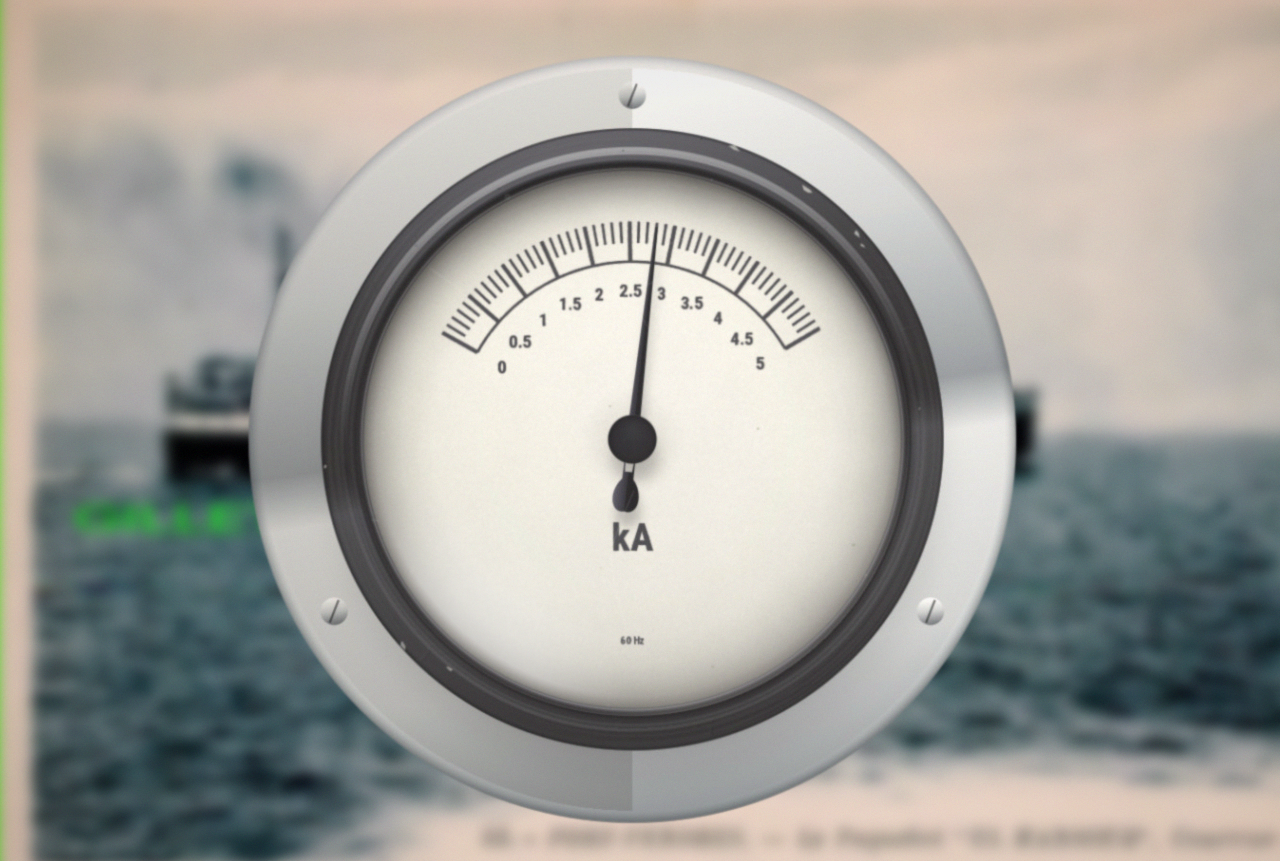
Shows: 2.8 kA
